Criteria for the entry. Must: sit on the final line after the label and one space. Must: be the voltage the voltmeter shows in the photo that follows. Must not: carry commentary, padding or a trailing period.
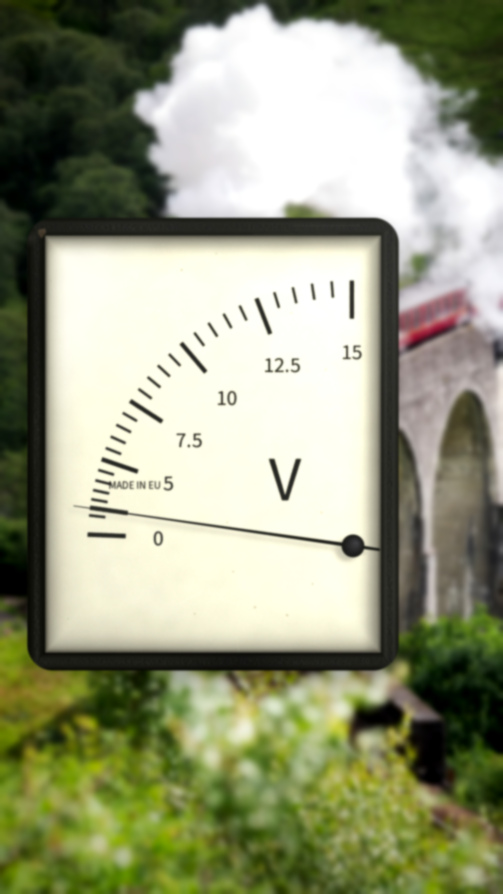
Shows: 2.5 V
